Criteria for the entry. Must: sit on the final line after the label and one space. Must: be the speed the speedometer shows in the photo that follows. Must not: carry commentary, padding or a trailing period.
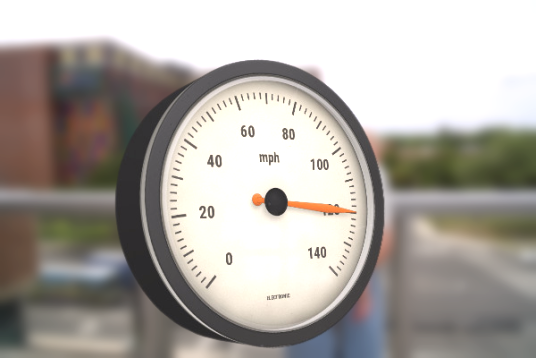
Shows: 120 mph
